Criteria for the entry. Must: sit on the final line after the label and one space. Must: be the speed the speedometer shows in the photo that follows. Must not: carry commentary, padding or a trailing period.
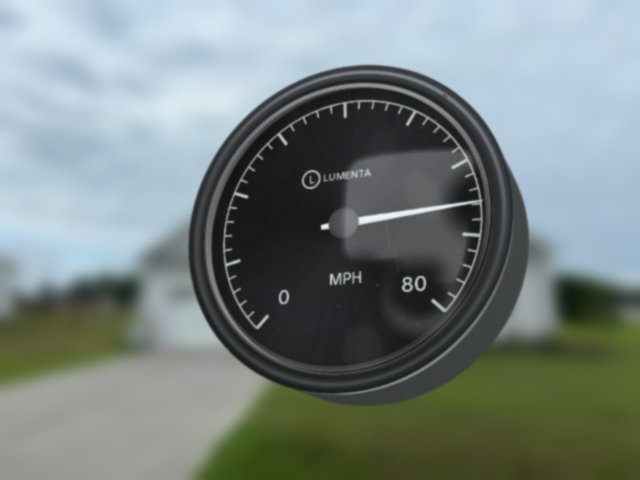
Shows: 66 mph
